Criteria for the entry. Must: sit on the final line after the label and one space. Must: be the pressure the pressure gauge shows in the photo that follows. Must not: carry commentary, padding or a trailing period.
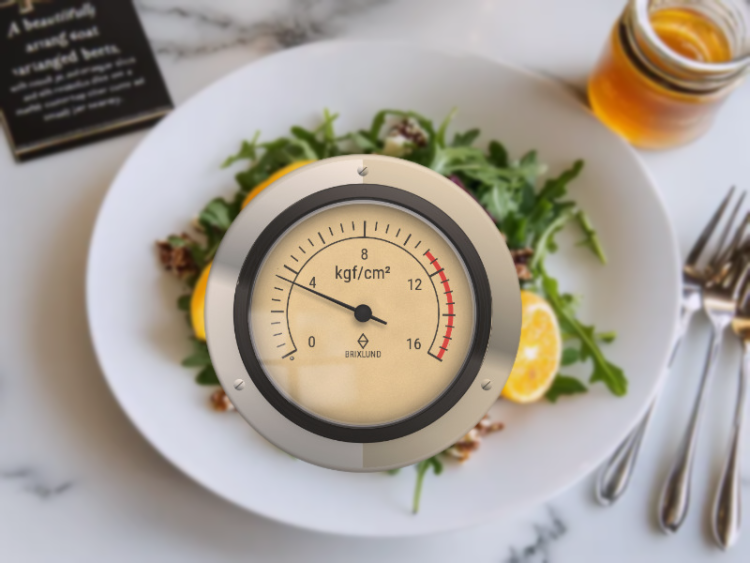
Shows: 3.5 kg/cm²
